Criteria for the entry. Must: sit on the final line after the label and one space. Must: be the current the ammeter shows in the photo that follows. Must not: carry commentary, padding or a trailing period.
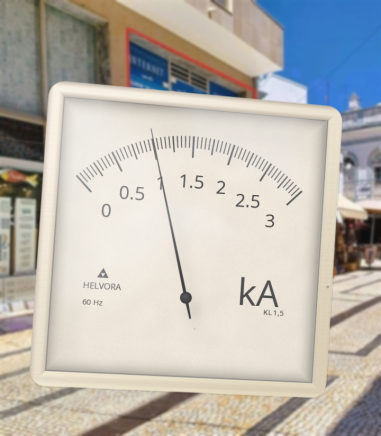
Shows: 1 kA
